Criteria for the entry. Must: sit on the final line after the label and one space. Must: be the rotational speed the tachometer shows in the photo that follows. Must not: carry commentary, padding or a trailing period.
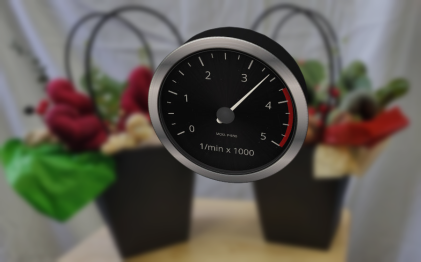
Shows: 3375 rpm
